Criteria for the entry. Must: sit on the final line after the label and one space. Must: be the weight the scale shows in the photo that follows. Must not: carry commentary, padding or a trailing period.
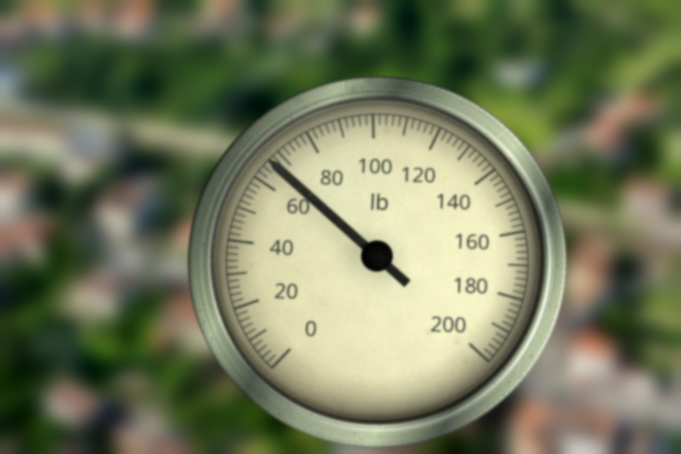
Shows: 66 lb
